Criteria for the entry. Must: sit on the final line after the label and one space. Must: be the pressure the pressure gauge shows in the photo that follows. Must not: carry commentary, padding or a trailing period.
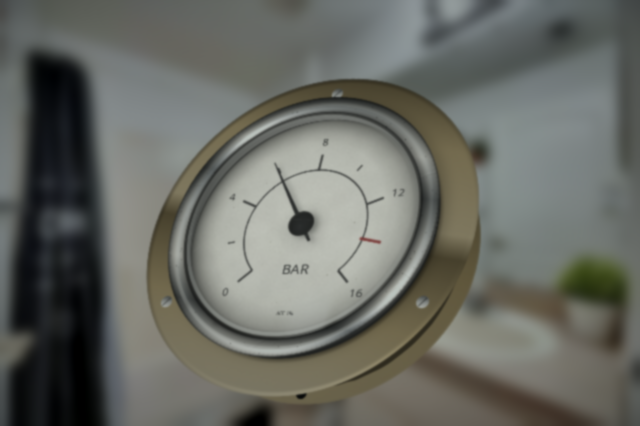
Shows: 6 bar
